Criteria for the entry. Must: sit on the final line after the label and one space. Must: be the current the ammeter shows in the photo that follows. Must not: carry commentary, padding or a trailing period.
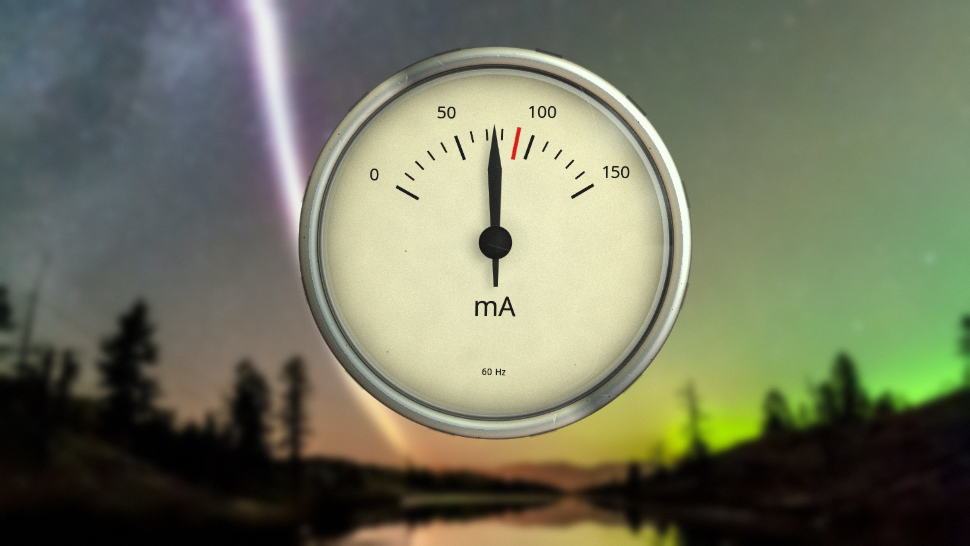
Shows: 75 mA
